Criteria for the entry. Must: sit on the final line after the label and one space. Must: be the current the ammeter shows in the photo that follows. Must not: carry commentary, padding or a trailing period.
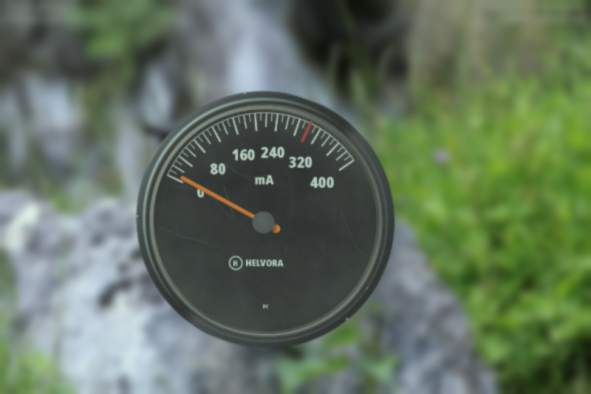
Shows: 10 mA
